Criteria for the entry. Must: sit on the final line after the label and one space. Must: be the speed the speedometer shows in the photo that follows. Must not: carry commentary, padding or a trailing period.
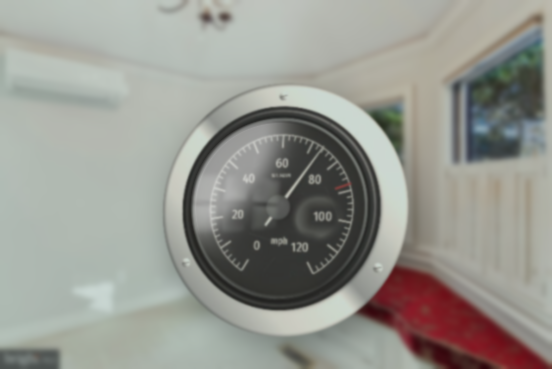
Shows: 74 mph
